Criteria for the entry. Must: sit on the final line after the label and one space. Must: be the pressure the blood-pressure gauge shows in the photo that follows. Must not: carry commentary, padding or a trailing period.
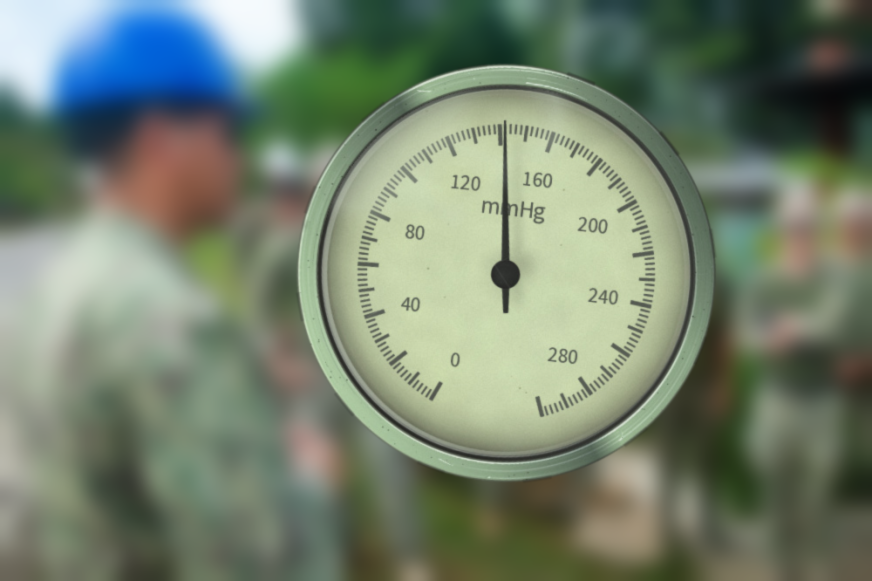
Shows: 142 mmHg
